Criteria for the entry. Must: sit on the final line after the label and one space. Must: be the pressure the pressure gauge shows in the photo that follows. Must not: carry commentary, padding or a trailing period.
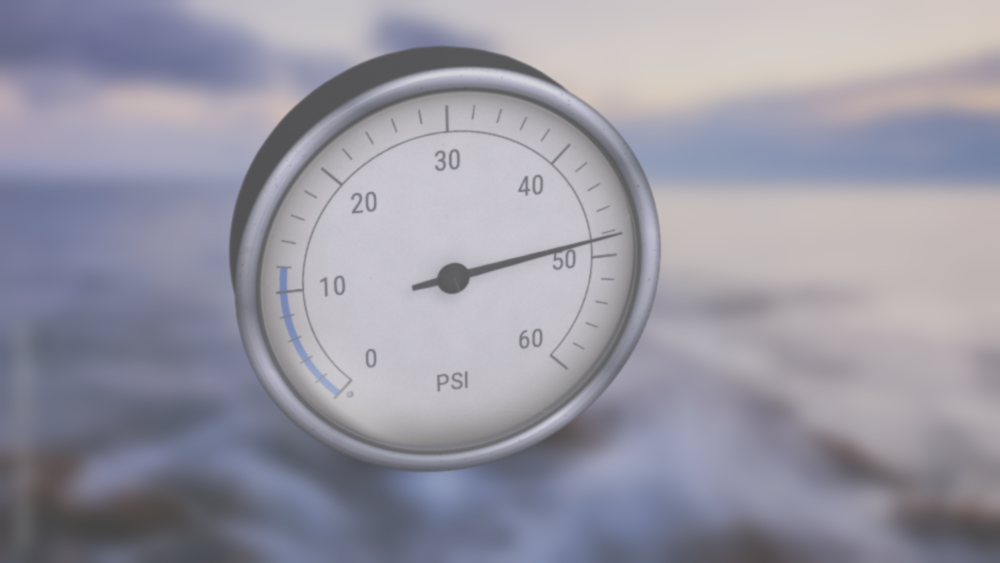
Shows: 48 psi
